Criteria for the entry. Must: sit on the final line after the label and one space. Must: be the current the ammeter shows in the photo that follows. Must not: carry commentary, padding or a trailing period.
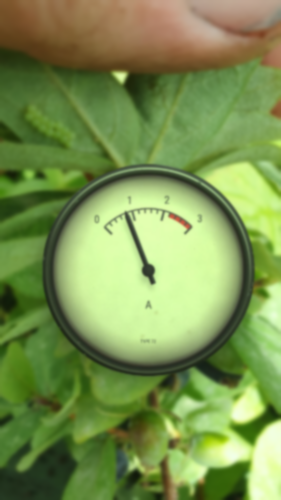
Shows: 0.8 A
